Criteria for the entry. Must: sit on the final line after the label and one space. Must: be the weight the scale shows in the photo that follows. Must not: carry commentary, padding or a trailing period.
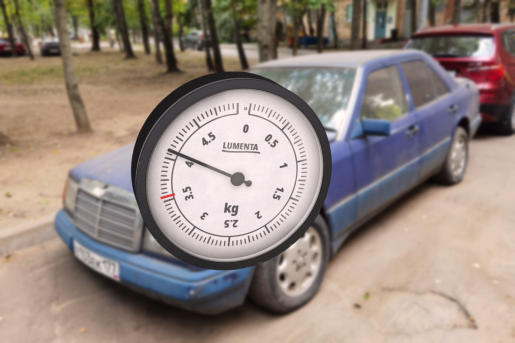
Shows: 4.1 kg
